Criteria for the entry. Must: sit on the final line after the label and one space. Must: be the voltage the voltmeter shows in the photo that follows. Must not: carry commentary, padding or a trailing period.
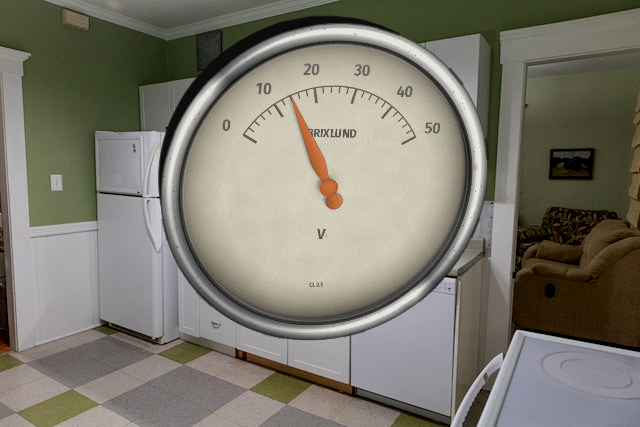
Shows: 14 V
